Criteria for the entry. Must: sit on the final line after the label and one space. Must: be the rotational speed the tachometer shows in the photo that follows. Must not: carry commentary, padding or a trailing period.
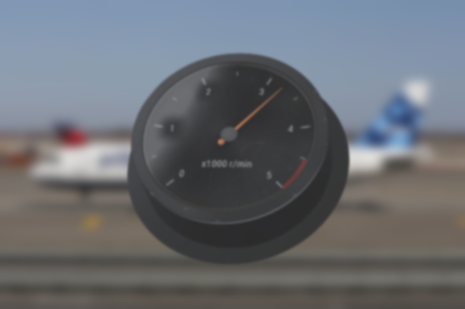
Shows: 3250 rpm
